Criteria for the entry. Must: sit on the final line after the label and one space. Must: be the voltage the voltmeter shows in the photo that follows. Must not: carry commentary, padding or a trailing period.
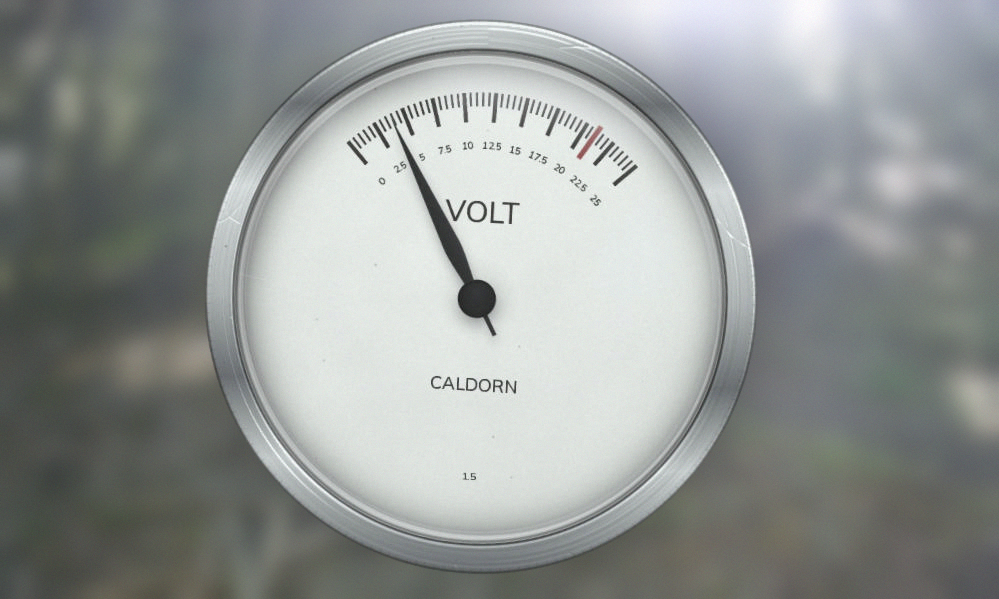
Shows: 4 V
